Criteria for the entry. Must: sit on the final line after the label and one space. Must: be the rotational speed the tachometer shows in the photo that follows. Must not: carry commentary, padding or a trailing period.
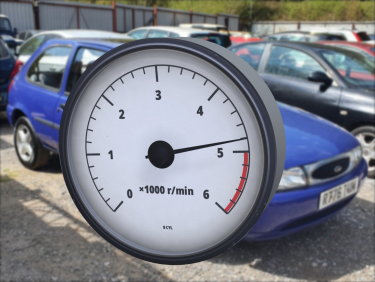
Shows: 4800 rpm
